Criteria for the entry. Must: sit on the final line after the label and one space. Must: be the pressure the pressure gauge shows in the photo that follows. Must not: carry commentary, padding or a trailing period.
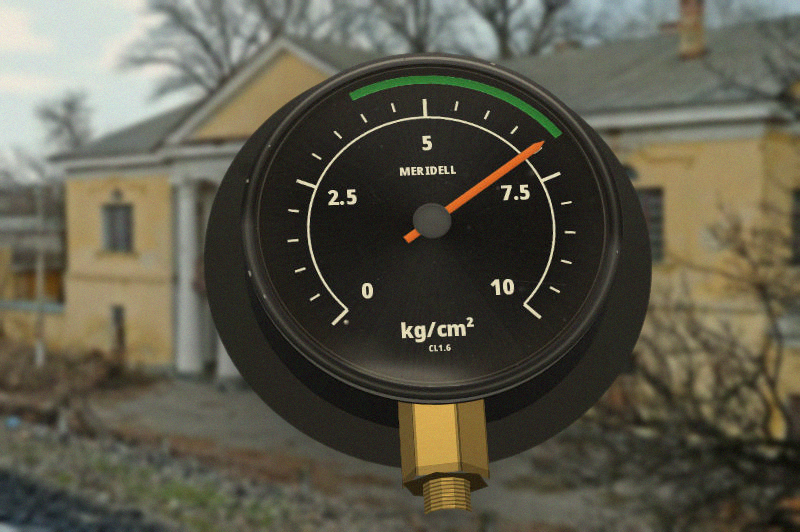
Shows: 7 kg/cm²
